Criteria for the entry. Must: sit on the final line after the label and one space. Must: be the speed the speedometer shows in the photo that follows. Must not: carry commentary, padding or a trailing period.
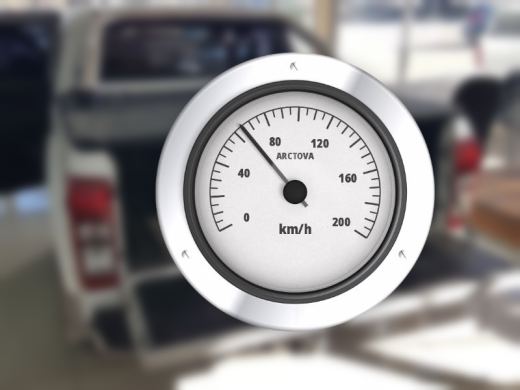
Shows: 65 km/h
